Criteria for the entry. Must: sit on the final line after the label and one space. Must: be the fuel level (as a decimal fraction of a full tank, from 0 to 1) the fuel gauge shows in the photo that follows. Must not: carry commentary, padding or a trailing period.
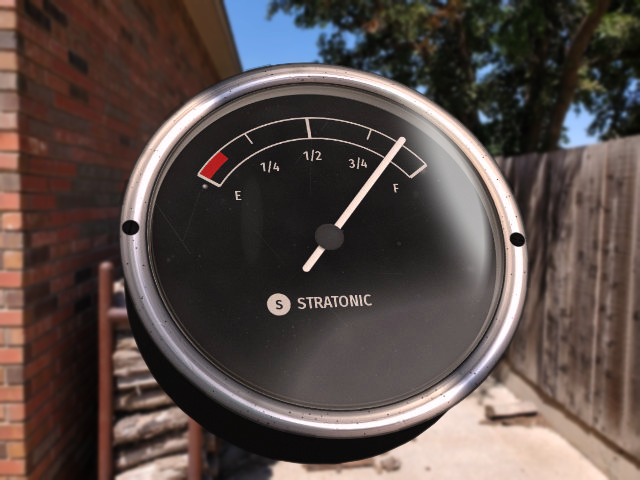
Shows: 0.875
